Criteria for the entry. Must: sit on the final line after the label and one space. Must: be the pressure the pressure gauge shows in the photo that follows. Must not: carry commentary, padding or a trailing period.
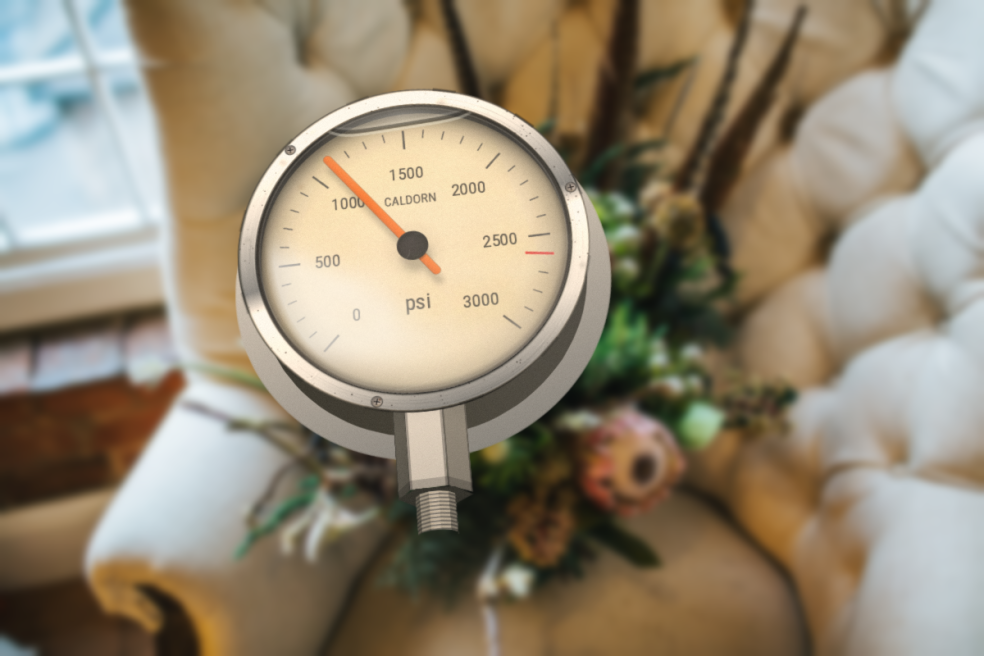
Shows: 1100 psi
